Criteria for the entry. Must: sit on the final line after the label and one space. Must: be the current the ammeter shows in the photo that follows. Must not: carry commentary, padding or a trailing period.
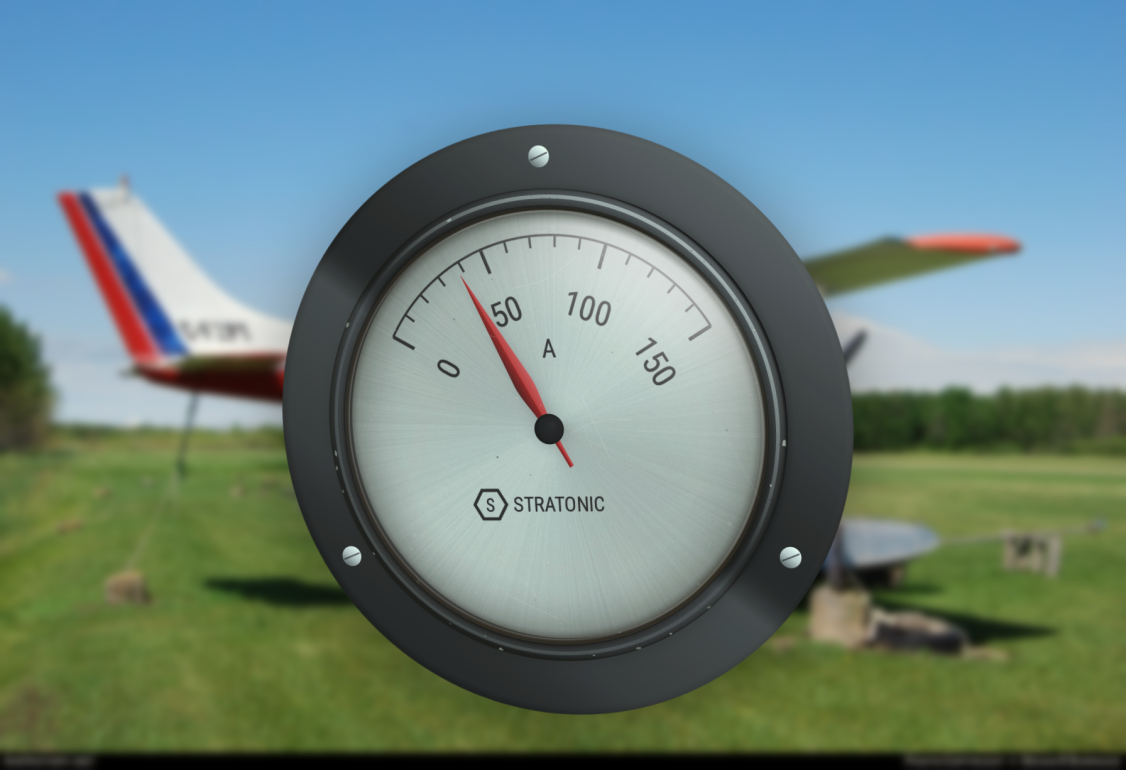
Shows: 40 A
